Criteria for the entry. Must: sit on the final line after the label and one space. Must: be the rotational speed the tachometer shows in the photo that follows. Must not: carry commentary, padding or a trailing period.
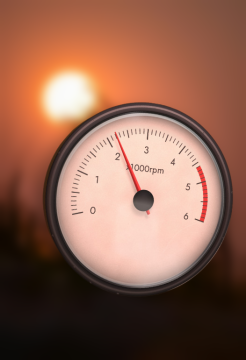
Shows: 2200 rpm
